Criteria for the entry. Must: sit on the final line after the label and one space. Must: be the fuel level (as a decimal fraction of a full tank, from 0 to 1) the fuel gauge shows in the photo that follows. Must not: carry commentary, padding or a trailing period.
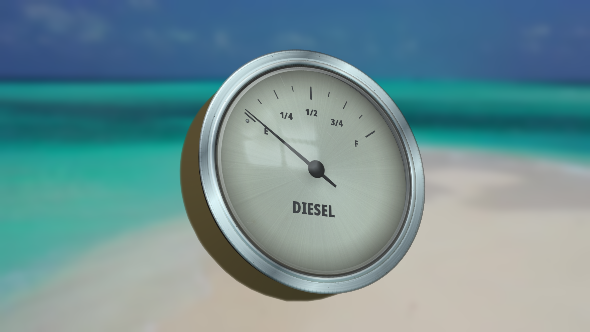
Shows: 0
